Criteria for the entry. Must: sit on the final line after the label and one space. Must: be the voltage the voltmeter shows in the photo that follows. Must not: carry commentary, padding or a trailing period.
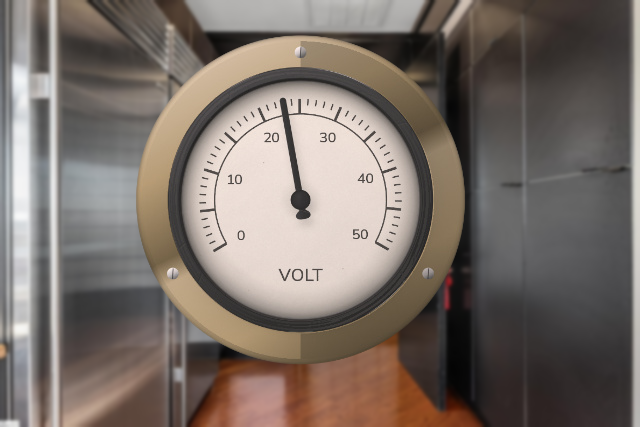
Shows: 23 V
